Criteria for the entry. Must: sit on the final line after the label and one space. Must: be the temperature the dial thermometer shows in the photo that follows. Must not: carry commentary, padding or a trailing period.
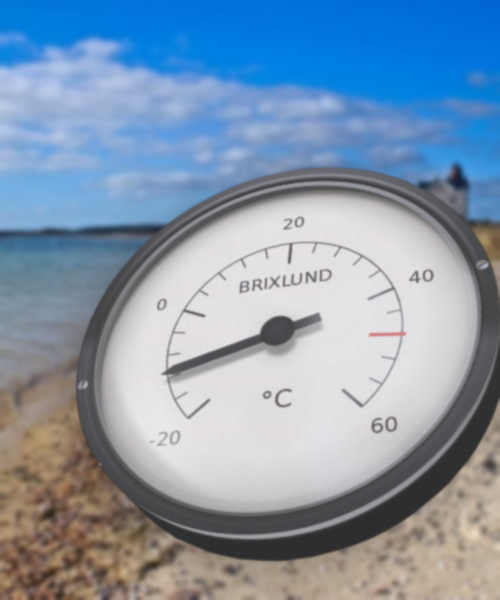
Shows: -12 °C
